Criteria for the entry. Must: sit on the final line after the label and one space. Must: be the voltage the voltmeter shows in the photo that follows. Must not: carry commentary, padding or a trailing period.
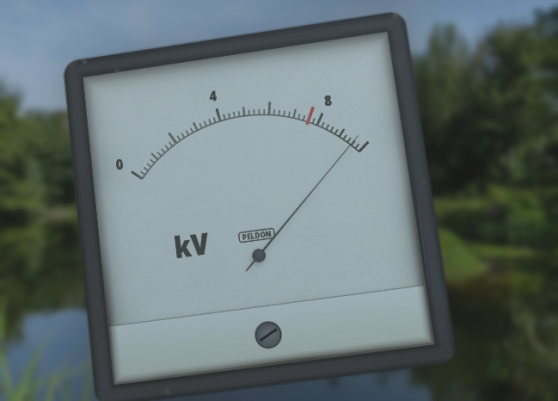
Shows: 9.6 kV
